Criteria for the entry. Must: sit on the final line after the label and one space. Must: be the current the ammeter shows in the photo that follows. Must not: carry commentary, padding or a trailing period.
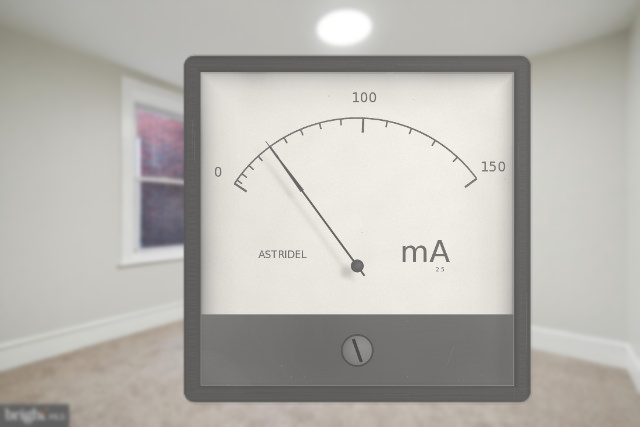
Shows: 50 mA
